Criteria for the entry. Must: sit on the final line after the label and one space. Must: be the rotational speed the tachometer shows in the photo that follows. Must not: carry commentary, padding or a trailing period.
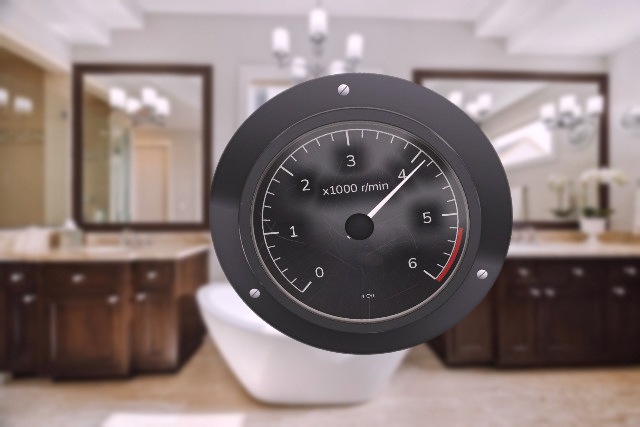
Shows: 4100 rpm
